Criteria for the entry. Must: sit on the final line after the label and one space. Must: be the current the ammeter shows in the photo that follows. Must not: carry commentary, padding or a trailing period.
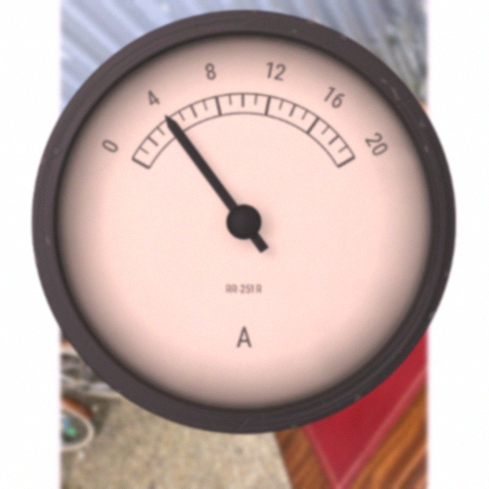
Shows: 4 A
